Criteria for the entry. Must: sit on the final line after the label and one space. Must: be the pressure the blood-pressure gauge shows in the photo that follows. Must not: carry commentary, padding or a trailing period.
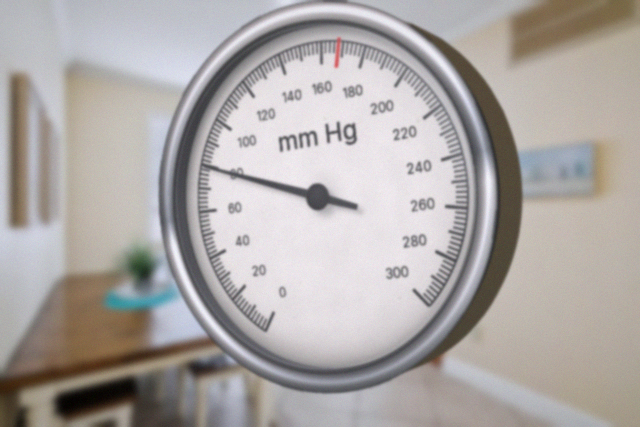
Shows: 80 mmHg
